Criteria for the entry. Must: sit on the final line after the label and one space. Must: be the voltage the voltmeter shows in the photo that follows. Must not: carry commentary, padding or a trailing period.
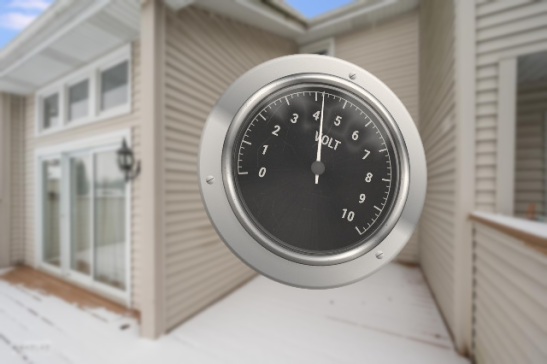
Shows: 4.2 V
